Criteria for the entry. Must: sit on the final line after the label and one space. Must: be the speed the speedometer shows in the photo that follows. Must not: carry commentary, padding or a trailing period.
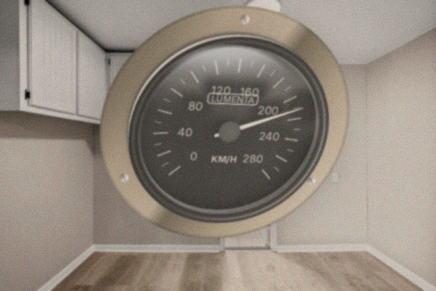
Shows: 210 km/h
